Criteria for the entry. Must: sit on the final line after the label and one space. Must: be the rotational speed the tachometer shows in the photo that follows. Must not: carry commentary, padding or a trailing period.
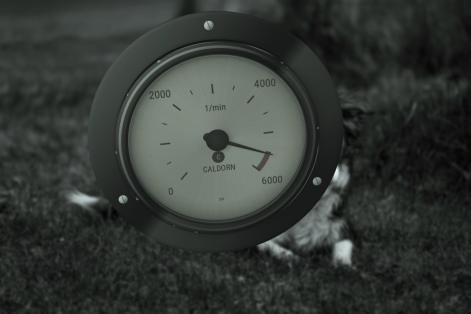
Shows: 5500 rpm
